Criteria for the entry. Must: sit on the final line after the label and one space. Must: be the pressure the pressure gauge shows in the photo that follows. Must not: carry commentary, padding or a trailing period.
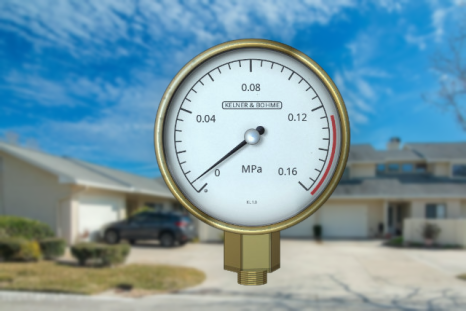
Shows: 0.005 MPa
